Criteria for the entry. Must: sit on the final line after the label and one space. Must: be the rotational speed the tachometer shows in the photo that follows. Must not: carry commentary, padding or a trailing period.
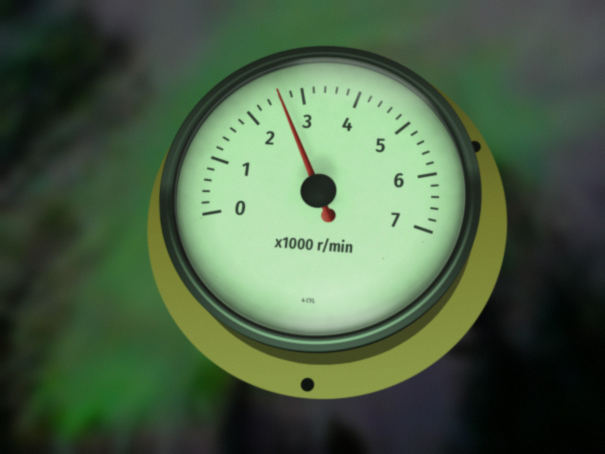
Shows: 2600 rpm
